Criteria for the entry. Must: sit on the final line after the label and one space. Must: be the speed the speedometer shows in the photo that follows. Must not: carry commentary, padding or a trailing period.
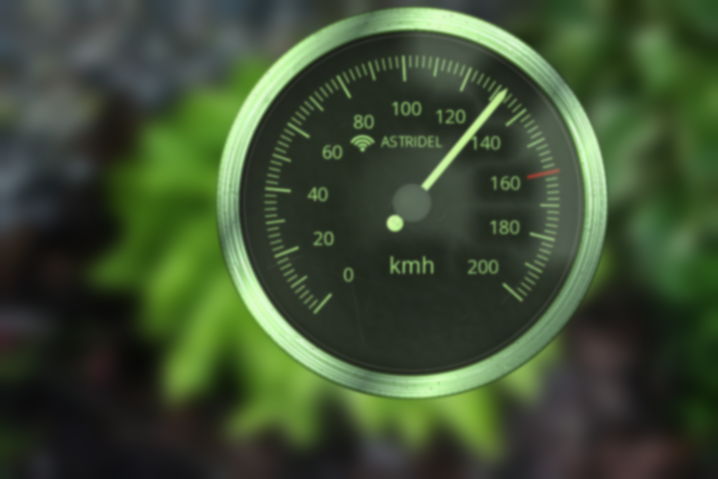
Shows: 132 km/h
